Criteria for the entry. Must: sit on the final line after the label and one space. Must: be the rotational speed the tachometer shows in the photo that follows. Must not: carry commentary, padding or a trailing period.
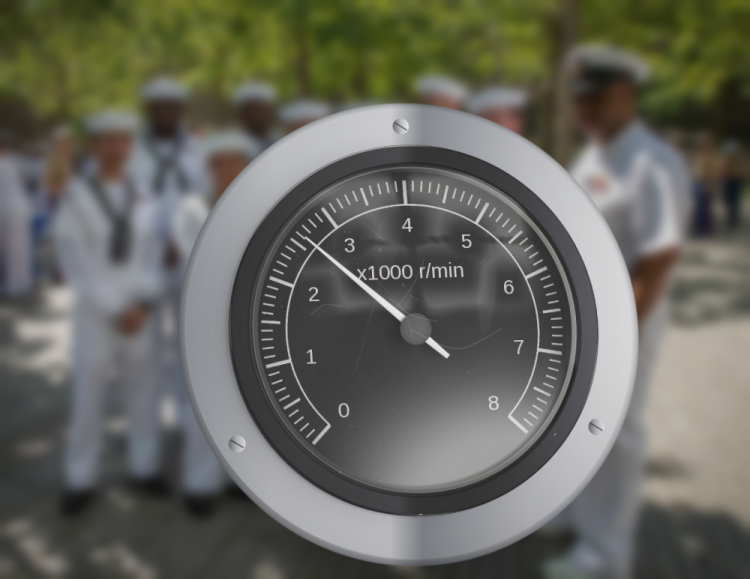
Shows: 2600 rpm
